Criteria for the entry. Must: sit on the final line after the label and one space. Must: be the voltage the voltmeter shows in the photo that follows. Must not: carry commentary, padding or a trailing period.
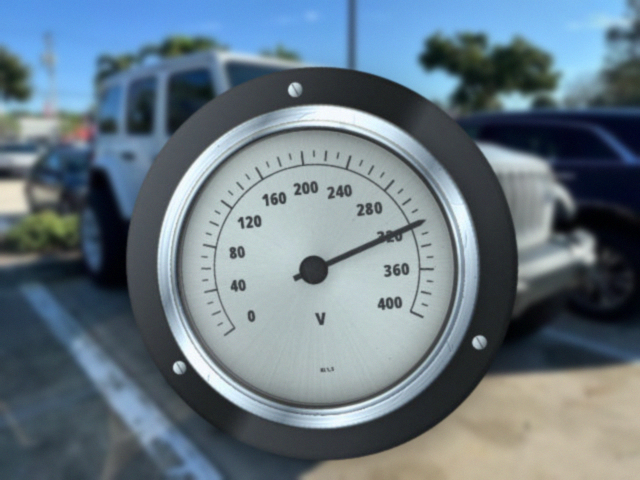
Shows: 320 V
